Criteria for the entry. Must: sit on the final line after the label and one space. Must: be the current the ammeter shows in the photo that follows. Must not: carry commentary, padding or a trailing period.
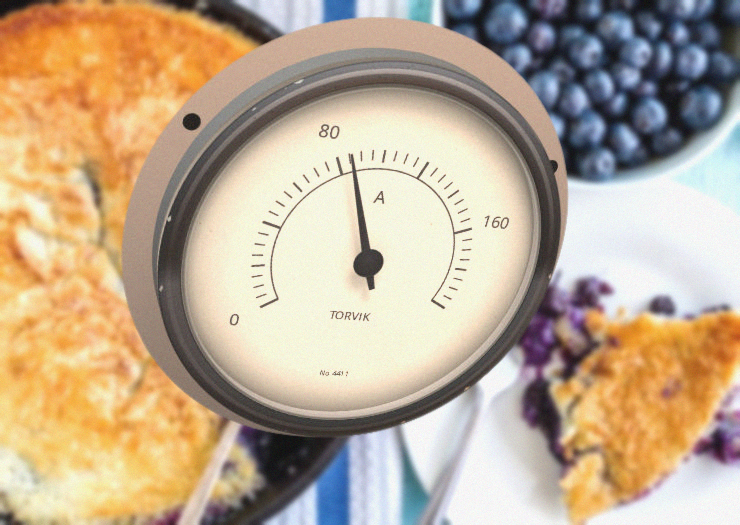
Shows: 85 A
